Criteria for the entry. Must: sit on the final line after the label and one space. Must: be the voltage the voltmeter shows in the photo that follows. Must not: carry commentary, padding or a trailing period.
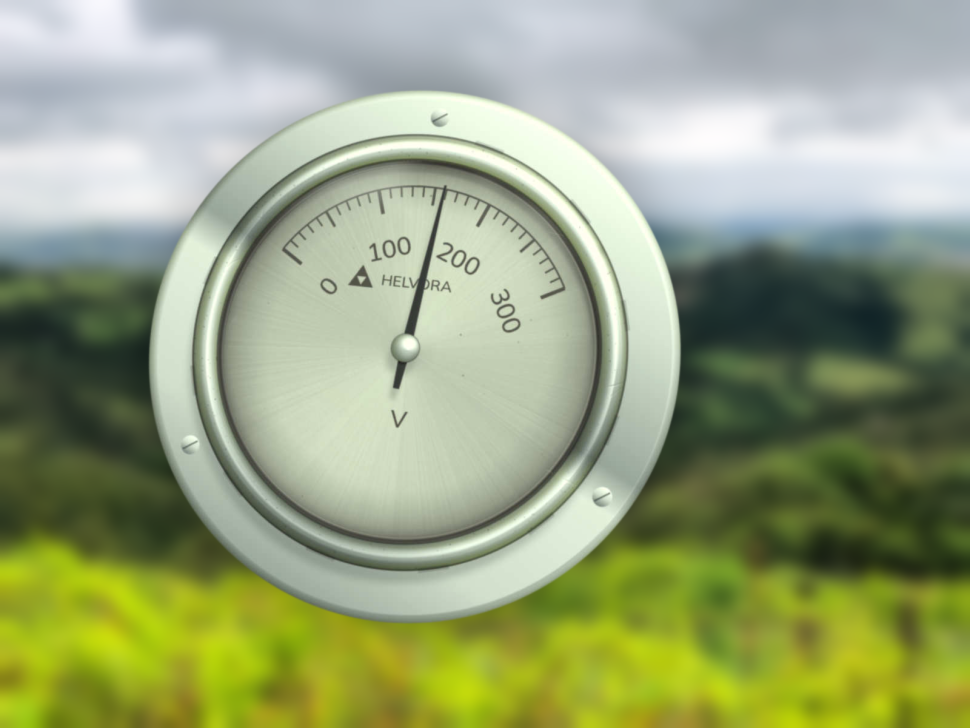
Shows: 160 V
